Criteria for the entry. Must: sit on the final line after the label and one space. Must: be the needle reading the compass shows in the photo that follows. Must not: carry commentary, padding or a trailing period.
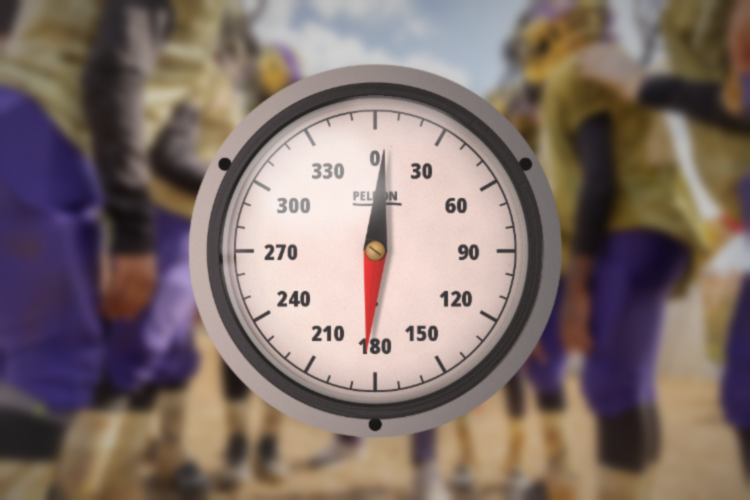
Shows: 185 °
